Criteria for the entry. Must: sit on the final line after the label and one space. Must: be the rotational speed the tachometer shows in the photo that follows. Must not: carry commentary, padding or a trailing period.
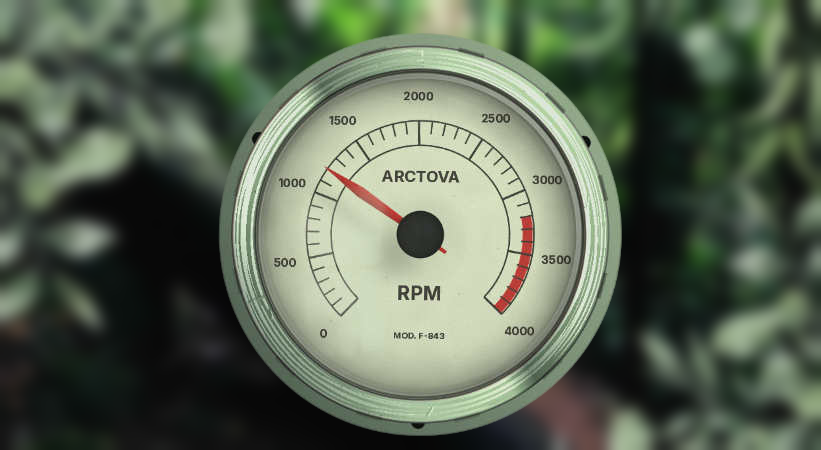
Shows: 1200 rpm
